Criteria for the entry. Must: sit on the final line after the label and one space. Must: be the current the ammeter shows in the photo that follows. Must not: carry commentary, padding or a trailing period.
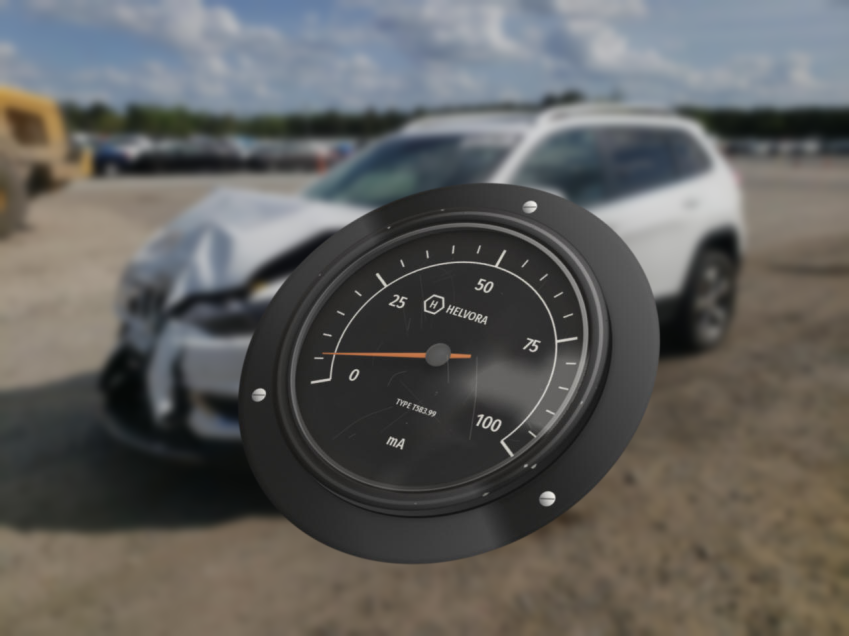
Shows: 5 mA
